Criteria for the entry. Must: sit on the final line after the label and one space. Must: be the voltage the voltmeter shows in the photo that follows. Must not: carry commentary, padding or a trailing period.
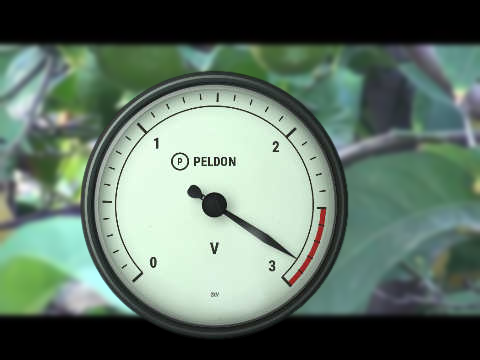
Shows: 2.85 V
